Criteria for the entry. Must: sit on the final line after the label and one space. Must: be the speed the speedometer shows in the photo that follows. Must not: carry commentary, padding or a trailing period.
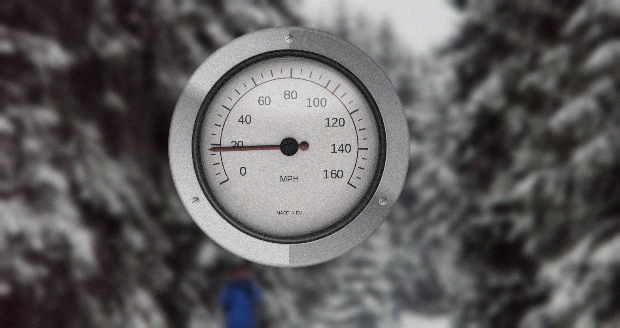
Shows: 17.5 mph
